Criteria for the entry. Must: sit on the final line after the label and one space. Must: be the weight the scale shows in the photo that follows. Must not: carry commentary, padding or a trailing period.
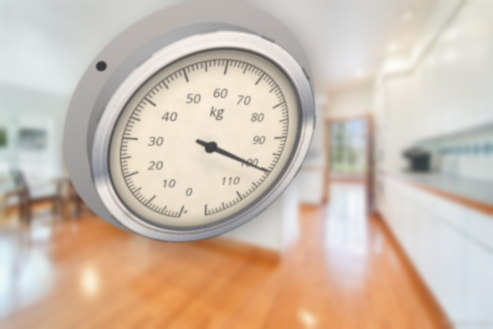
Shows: 100 kg
